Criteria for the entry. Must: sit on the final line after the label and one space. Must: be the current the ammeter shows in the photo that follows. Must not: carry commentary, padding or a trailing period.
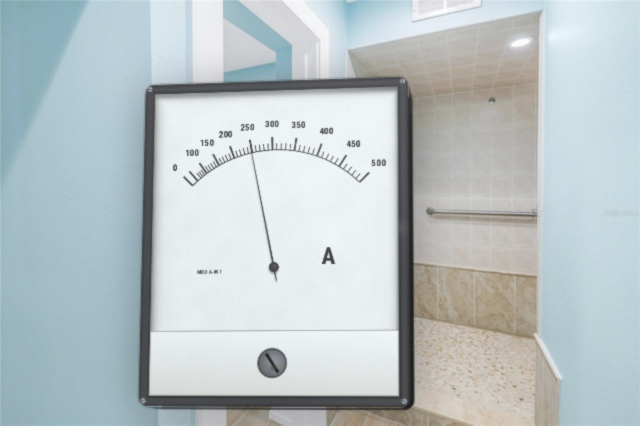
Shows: 250 A
